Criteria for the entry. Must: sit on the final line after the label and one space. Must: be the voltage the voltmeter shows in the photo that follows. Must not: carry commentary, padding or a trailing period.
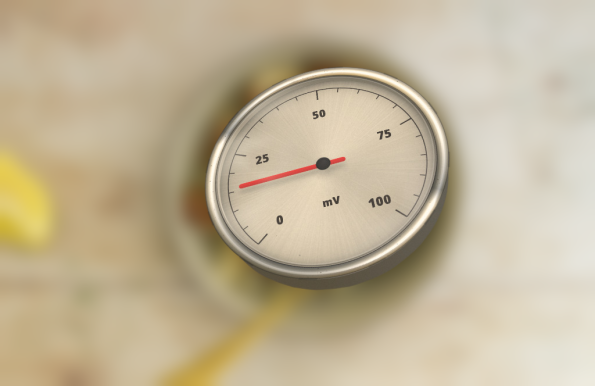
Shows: 15 mV
